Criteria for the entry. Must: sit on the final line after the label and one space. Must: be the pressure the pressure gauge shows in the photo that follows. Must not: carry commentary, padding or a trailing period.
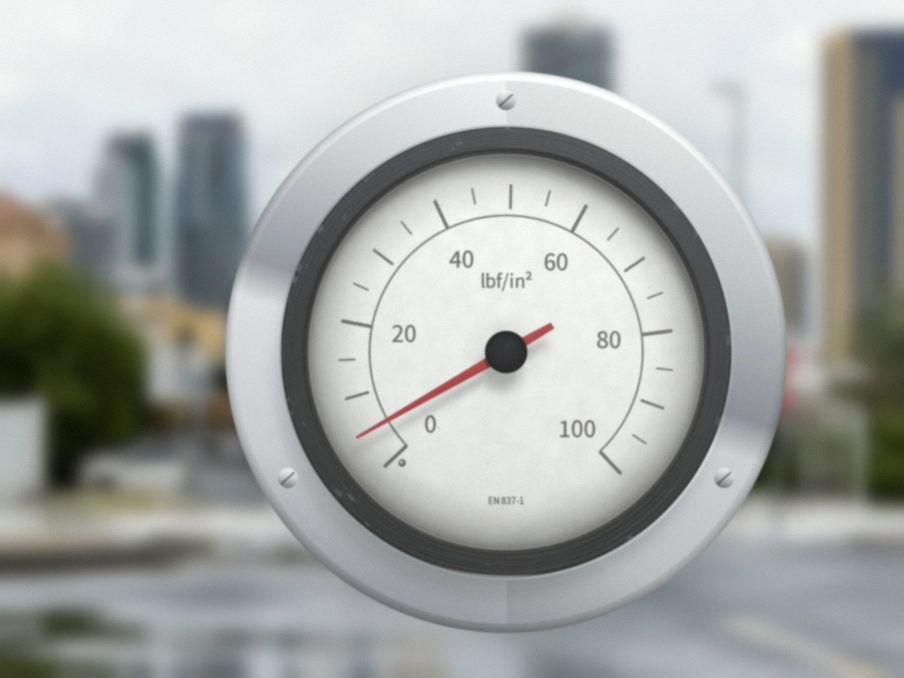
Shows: 5 psi
